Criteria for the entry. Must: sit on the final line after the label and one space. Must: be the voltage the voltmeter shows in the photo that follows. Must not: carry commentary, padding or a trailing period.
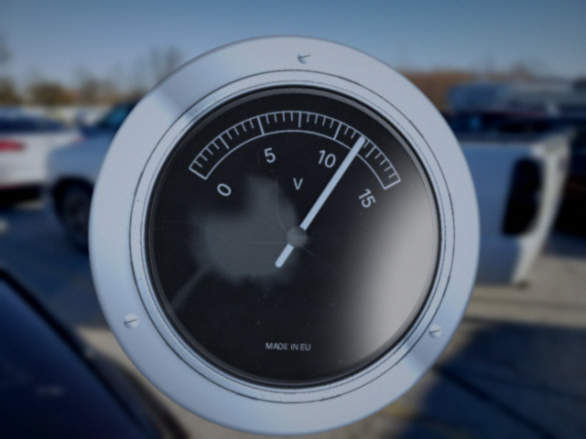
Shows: 11.5 V
